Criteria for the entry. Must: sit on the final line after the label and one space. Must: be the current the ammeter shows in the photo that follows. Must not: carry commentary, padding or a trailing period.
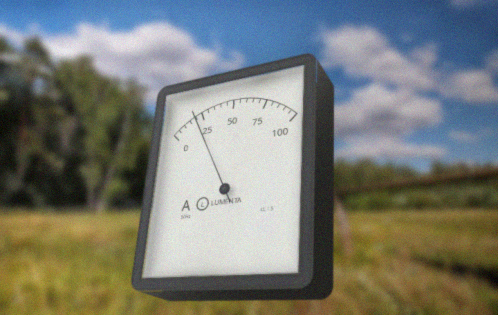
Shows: 20 A
